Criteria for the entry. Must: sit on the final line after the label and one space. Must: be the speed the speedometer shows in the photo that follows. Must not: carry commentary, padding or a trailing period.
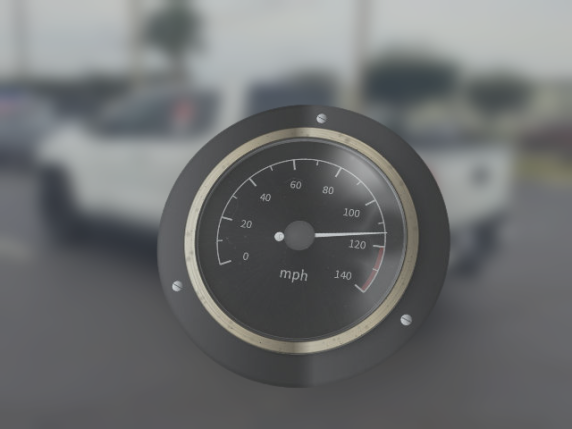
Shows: 115 mph
